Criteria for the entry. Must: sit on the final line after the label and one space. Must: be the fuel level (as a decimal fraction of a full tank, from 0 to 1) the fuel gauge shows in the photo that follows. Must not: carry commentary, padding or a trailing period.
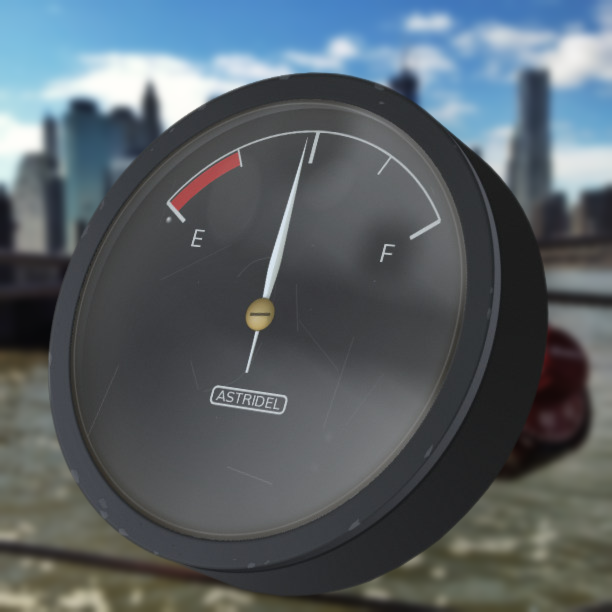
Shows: 0.5
